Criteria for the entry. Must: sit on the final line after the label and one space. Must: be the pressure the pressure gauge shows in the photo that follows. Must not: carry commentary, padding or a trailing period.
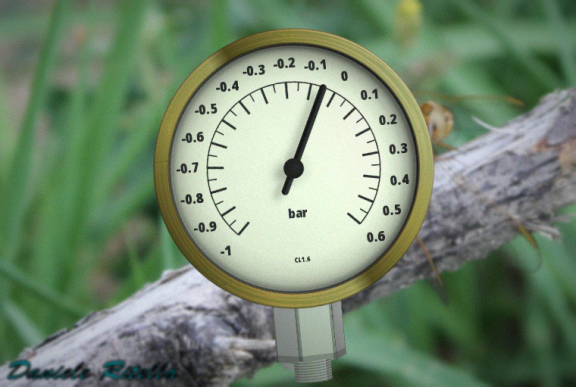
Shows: -0.05 bar
